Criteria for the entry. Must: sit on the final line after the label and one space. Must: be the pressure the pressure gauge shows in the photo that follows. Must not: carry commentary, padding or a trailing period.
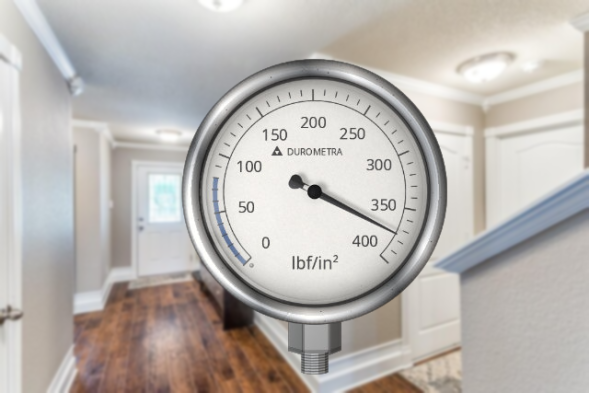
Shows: 375 psi
